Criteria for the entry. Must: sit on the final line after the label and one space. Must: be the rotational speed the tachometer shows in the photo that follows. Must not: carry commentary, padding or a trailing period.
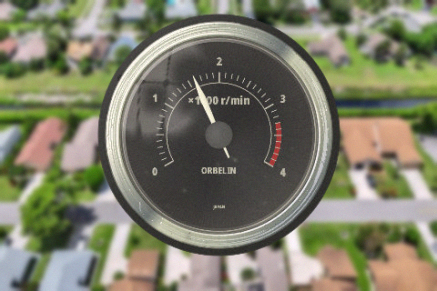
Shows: 1600 rpm
